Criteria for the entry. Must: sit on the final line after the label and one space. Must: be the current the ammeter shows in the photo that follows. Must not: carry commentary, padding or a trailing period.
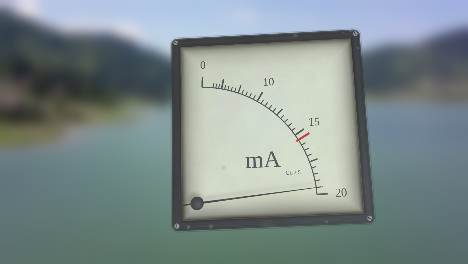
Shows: 19.5 mA
